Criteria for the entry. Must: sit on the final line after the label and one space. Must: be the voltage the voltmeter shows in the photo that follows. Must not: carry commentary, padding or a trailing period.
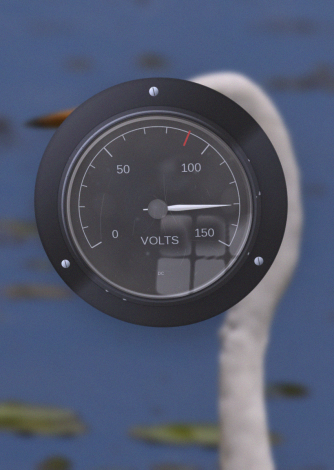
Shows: 130 V
